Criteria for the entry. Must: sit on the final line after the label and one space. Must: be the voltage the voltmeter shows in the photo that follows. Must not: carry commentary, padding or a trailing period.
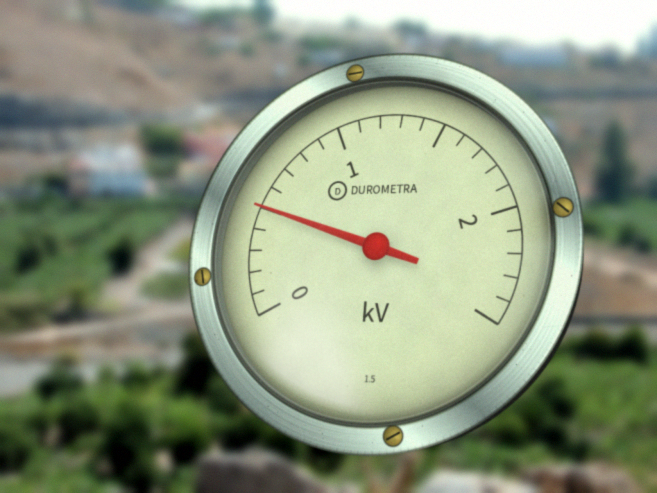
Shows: 0.5 kV
